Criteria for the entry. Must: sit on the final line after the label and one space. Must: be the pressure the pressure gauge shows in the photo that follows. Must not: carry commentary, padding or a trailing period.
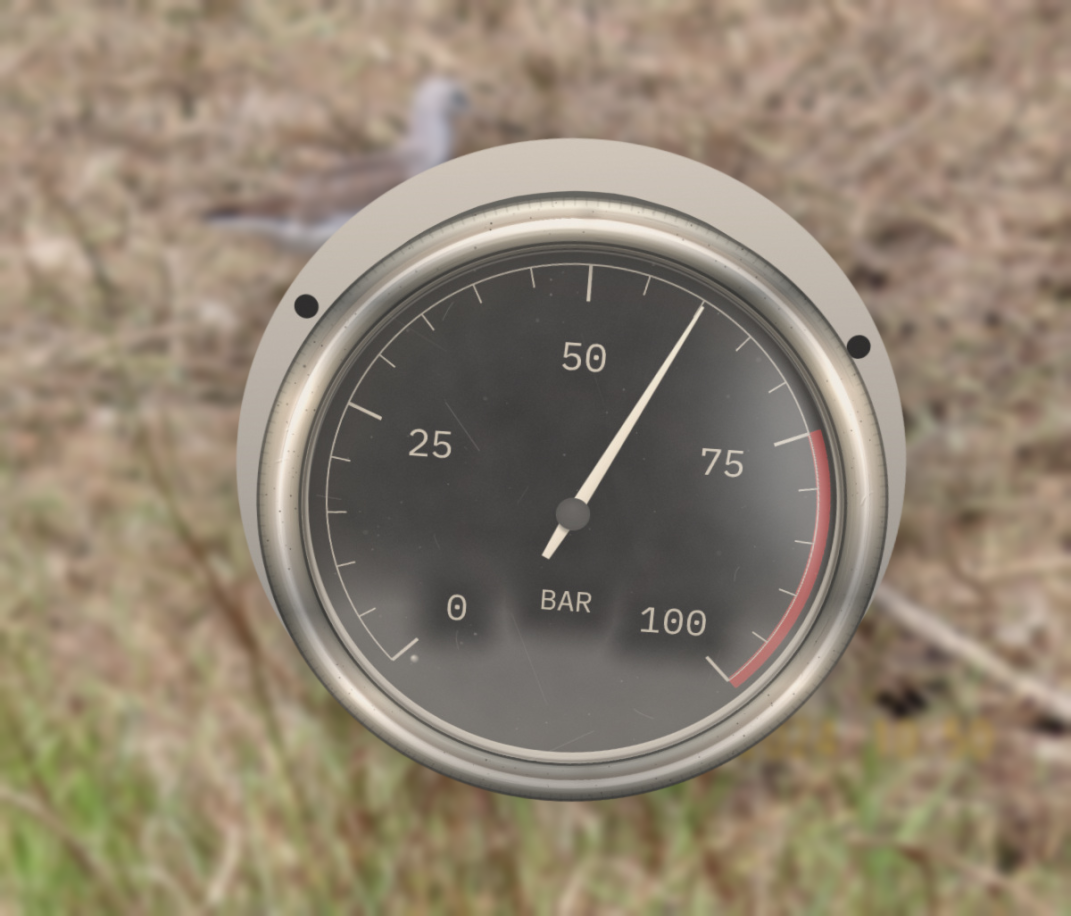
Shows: 60 bar
